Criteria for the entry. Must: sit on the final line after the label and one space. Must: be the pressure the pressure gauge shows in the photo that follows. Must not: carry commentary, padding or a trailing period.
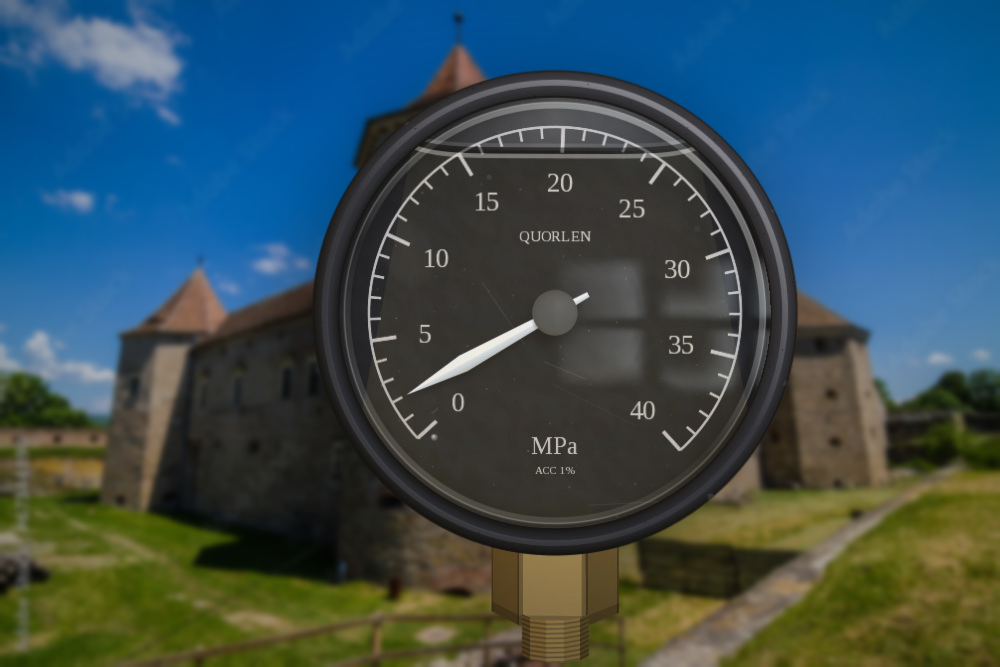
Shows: 2 MPa
